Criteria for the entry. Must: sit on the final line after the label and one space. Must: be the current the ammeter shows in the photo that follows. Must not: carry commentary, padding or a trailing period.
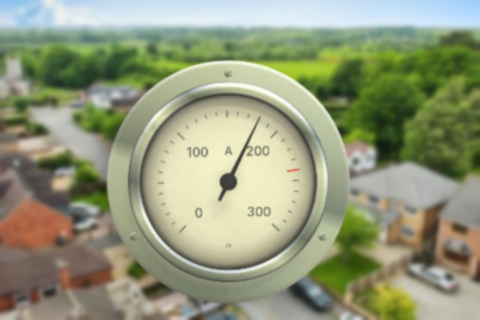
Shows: 180 A
